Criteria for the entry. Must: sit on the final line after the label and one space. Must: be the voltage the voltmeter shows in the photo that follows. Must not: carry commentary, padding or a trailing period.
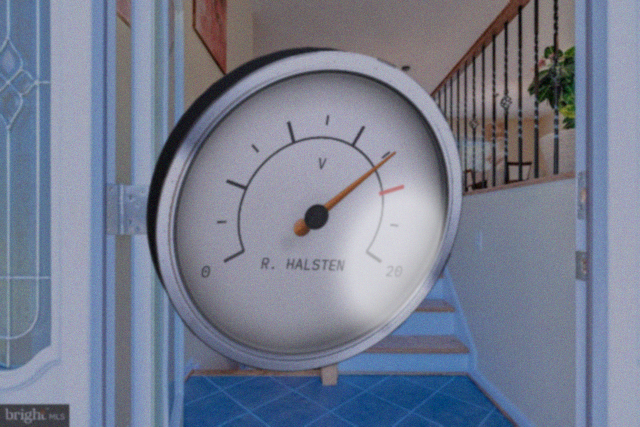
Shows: 14 V
